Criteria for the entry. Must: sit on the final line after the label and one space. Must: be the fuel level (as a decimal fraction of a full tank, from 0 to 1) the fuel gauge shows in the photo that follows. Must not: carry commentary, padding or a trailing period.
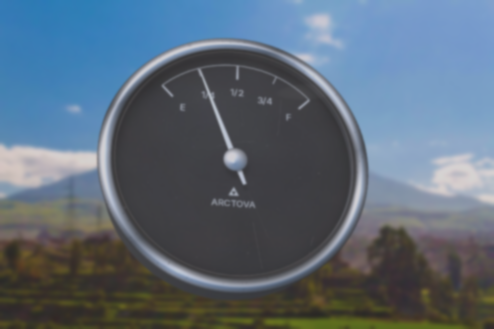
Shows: 0.25
